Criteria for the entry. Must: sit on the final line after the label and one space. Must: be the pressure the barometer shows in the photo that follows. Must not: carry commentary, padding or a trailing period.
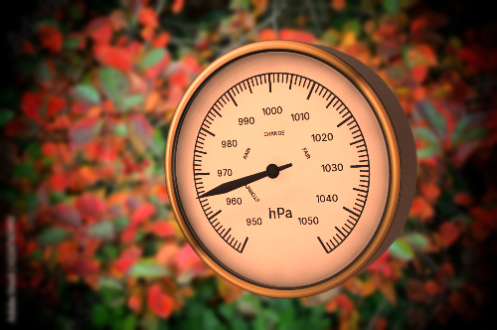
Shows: 965 hPa
